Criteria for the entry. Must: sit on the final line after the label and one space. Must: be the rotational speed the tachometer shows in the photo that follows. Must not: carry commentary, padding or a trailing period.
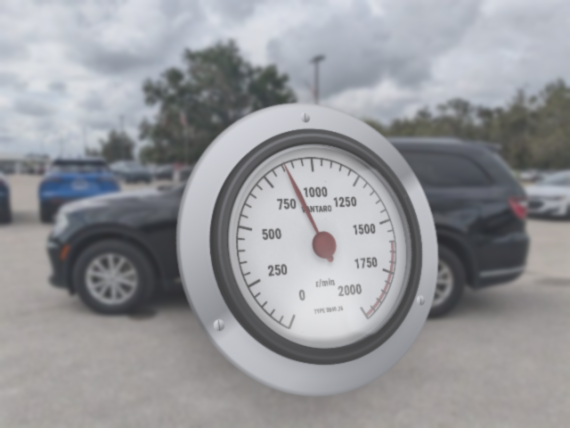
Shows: 850 rpm
